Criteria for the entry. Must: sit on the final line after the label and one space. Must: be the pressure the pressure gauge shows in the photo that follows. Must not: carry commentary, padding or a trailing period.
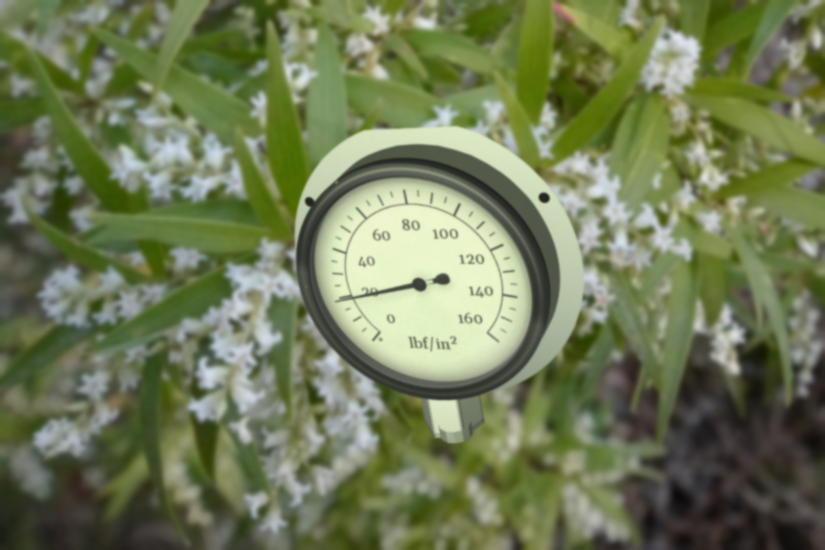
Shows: 20 psi
